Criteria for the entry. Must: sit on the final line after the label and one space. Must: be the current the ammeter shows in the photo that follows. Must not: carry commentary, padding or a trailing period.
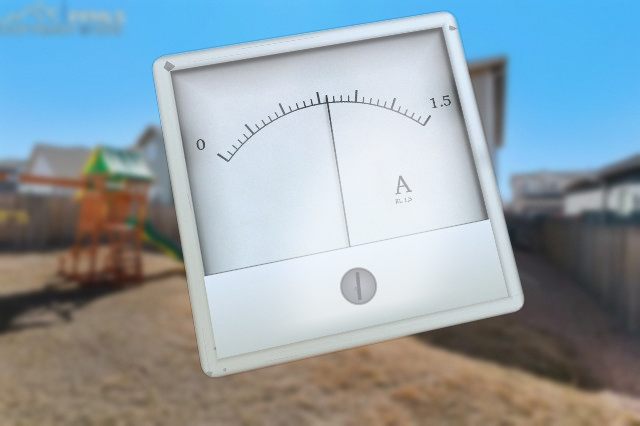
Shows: 0.8 A
